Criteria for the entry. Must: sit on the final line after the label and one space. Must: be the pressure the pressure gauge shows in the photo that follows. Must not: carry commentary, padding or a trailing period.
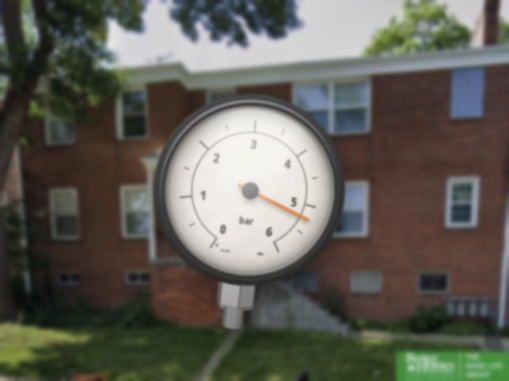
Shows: 5.25 bar
